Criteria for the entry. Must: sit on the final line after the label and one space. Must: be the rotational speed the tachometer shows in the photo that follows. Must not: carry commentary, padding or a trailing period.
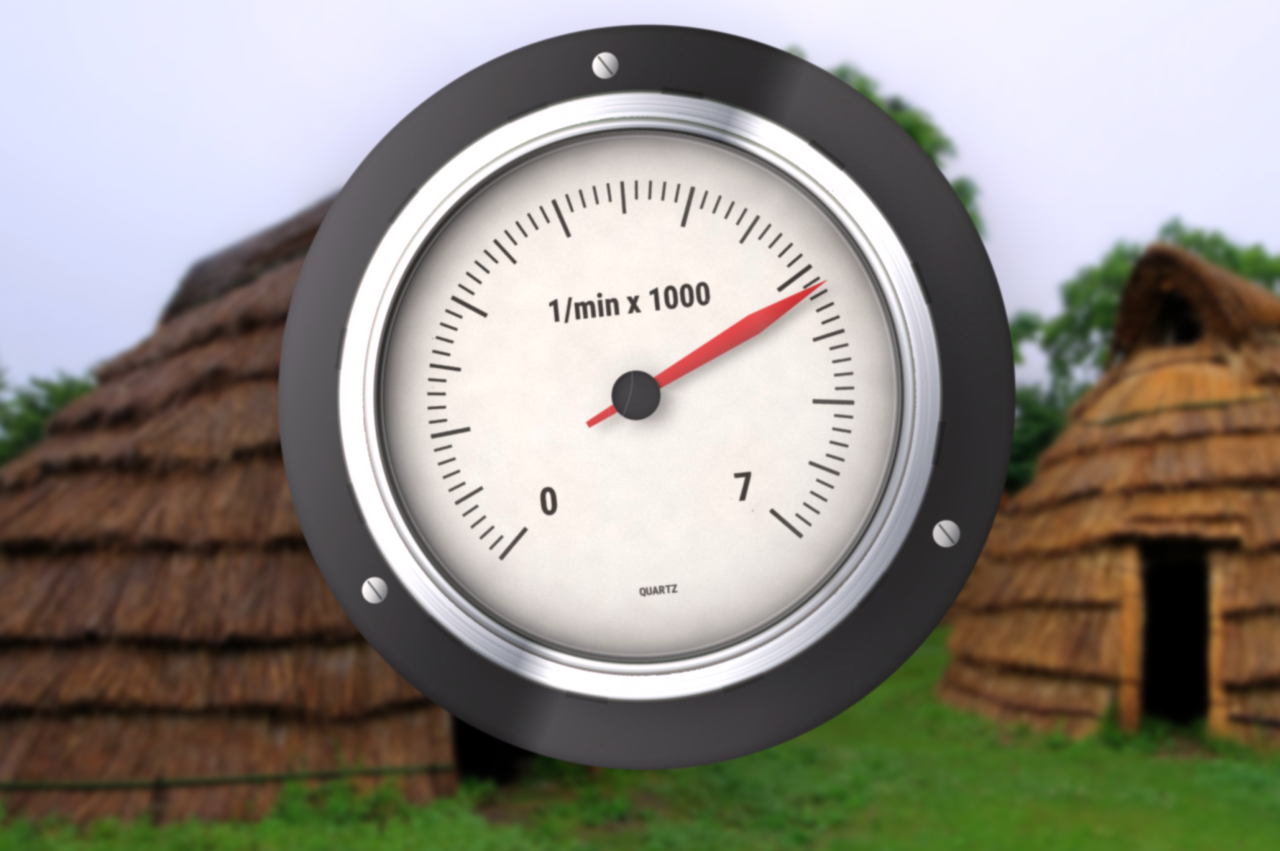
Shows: 5150 rpm
